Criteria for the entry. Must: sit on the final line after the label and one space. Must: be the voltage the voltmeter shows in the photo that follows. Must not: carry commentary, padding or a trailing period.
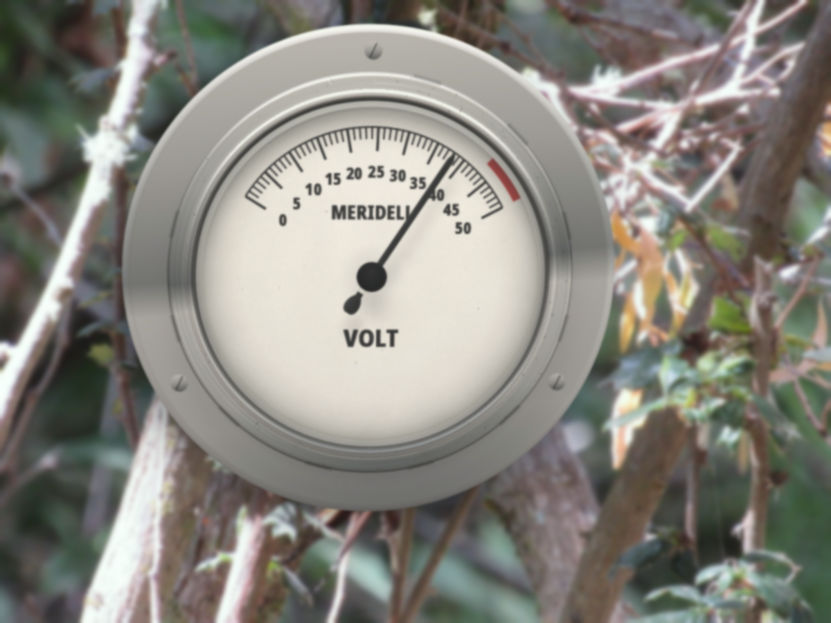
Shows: 38 V
